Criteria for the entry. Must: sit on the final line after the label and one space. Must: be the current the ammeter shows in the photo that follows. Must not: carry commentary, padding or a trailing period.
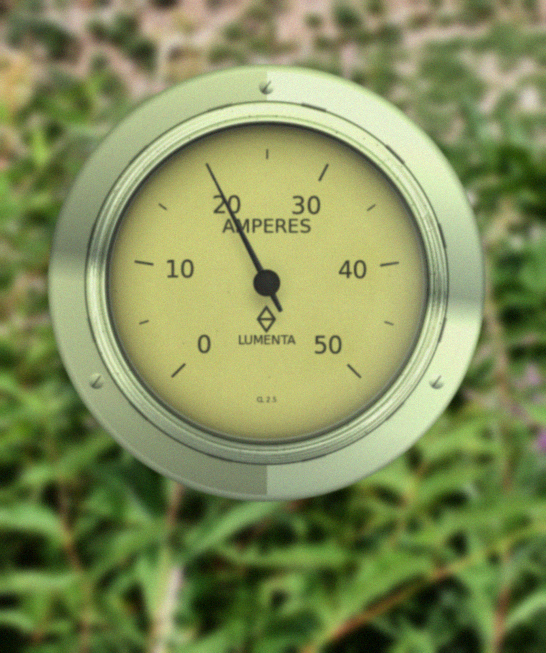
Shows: 20 A
